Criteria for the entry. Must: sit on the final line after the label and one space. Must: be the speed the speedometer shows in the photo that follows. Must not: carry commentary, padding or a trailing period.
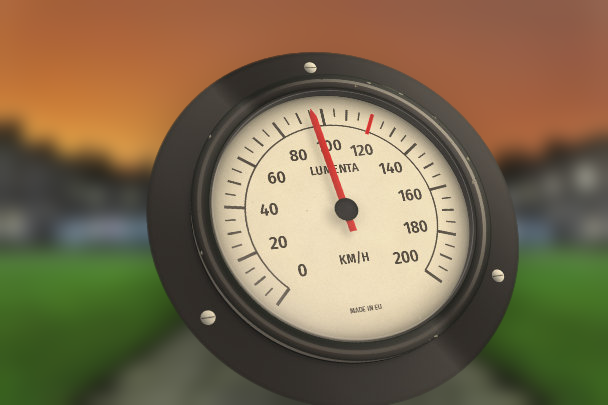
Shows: 95 km/h
